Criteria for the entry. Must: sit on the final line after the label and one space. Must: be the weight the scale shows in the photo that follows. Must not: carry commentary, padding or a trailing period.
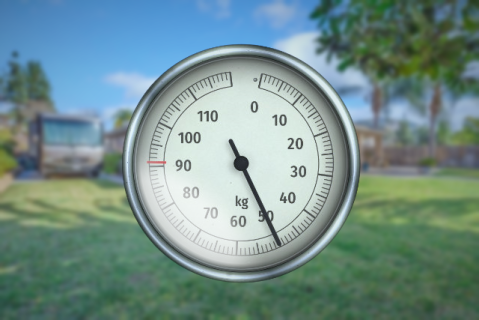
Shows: 50 kg
